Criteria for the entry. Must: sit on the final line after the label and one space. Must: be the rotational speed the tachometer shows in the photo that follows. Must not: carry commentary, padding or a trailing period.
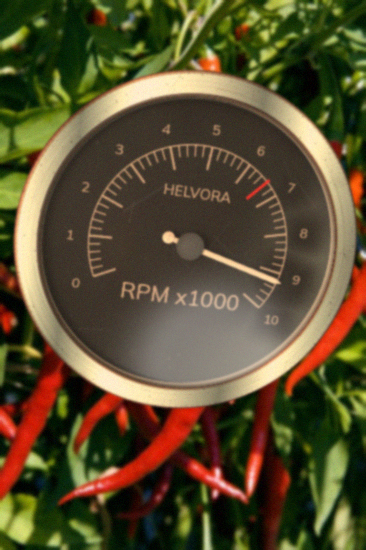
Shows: 9200 rpm
